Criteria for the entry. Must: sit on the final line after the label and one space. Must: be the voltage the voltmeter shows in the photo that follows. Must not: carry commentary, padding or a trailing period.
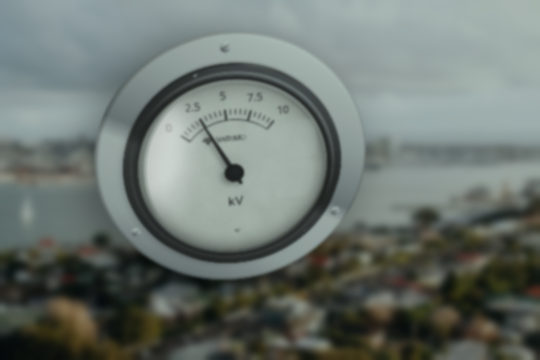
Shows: 2.5 kV
